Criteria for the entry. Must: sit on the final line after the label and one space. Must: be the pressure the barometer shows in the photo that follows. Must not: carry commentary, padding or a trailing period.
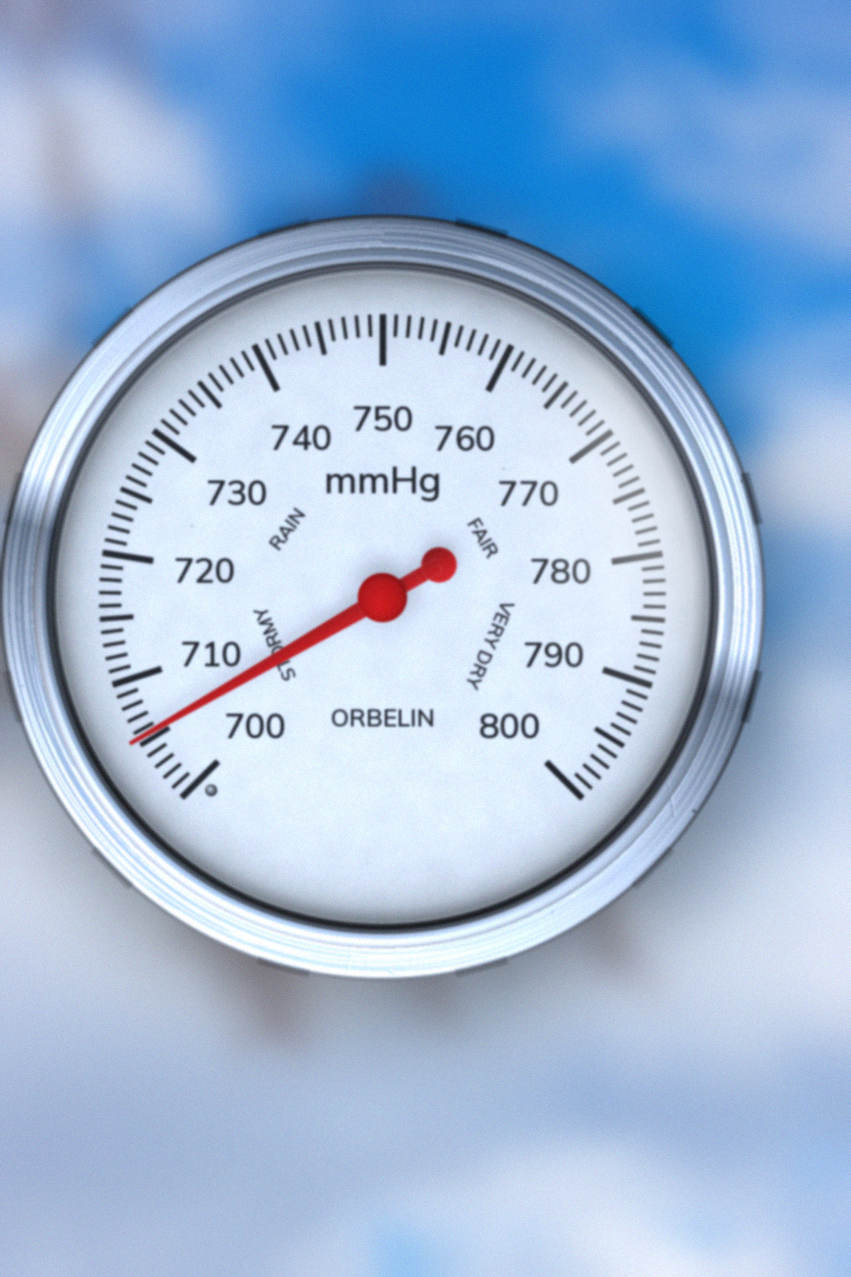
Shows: 705.5 mmHg
